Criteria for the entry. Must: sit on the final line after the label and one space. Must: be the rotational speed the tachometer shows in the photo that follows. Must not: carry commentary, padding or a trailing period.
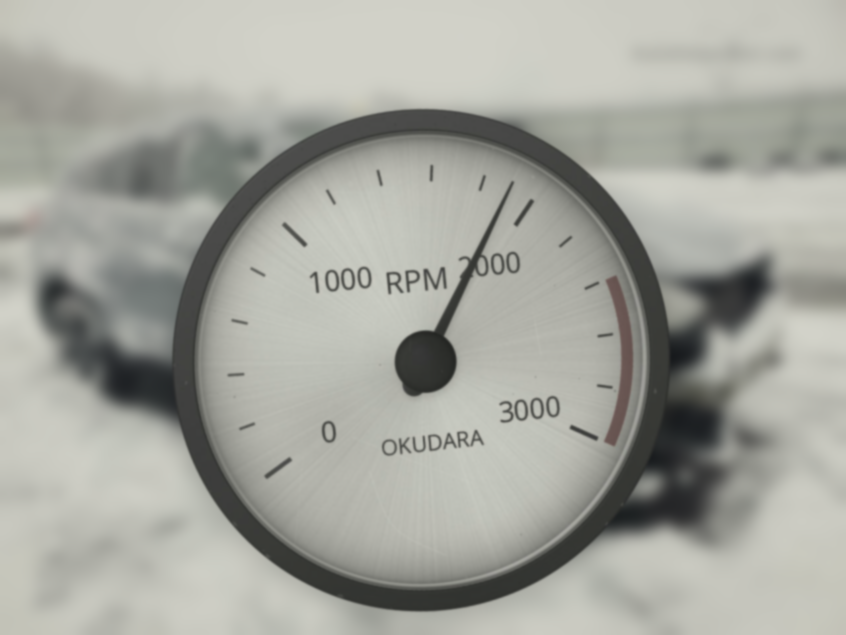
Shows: 1900 rpm
